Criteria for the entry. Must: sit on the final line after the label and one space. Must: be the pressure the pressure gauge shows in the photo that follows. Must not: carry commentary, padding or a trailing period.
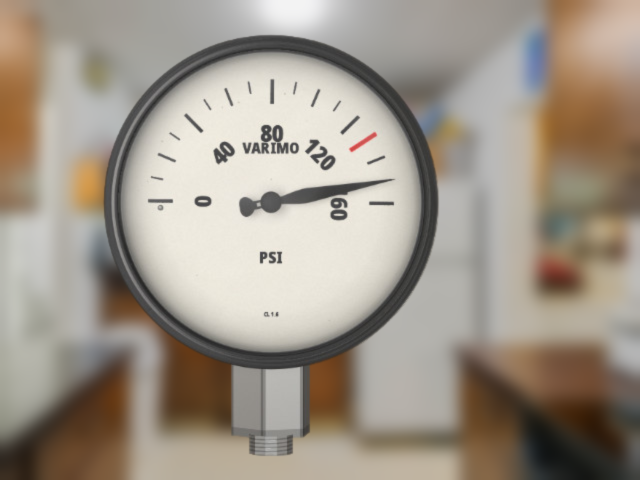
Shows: 150 psi
